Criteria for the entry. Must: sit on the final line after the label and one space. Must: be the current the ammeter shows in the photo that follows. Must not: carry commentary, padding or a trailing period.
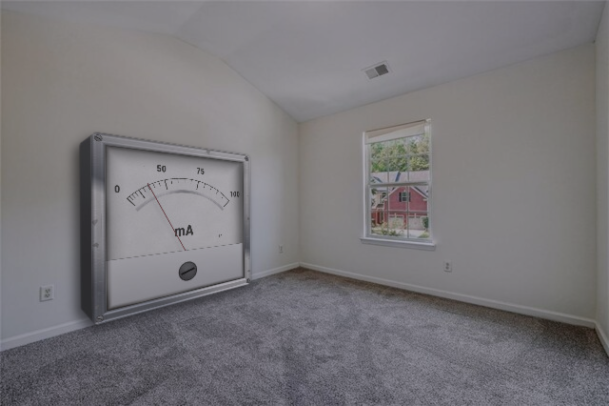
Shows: 35 mA
